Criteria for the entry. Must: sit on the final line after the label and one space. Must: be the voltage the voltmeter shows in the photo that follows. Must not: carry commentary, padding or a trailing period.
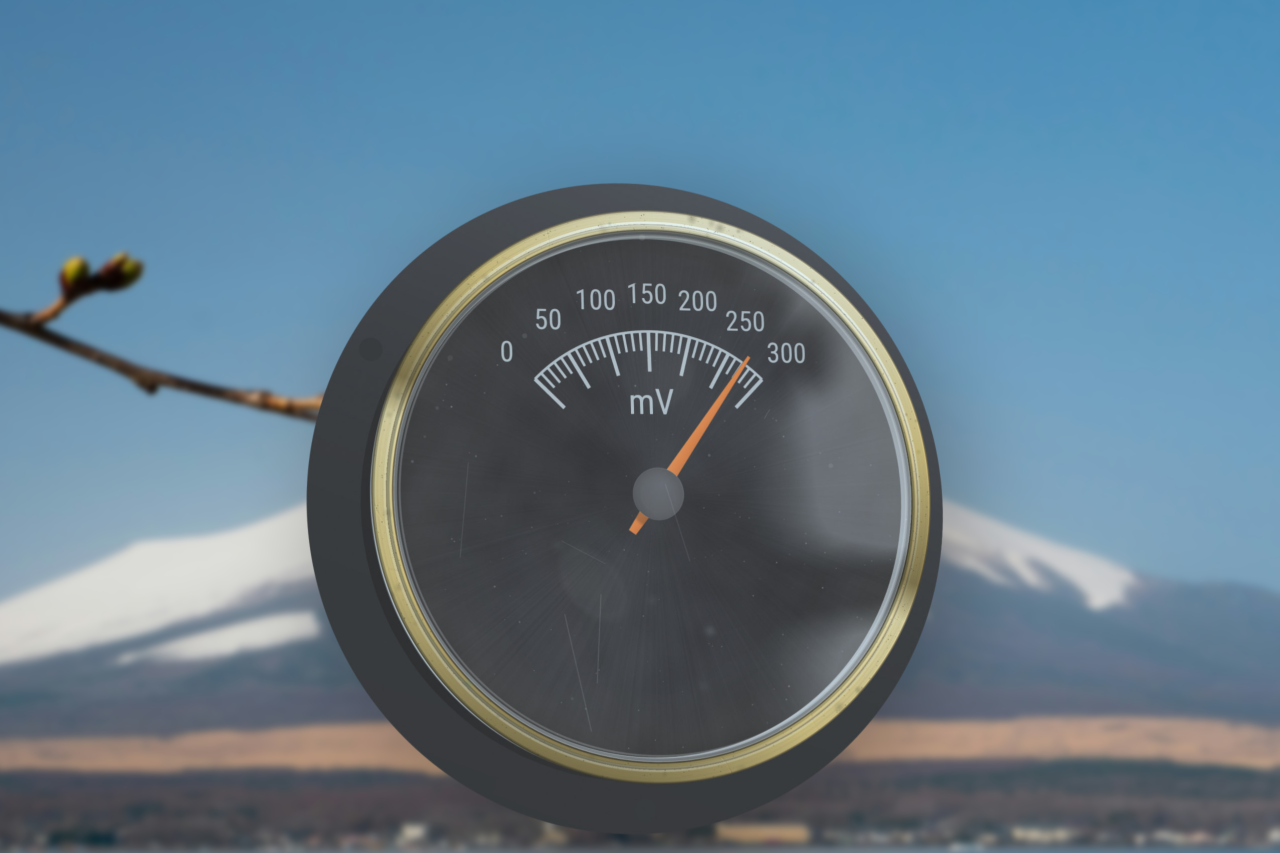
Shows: 270 mV
